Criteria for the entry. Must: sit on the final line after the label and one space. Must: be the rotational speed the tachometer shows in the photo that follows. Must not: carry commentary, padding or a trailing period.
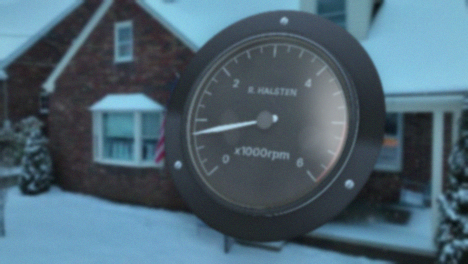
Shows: 750 rpm
